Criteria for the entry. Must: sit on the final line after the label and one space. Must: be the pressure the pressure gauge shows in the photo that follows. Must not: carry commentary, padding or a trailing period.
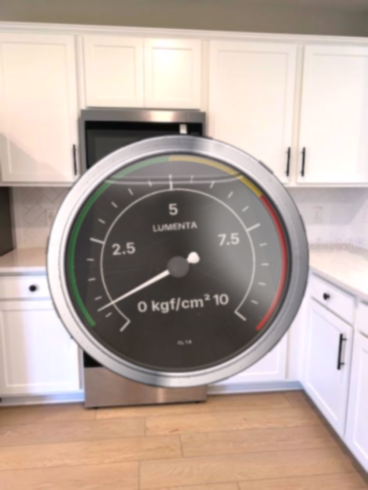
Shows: 0.75 kg/cm²
